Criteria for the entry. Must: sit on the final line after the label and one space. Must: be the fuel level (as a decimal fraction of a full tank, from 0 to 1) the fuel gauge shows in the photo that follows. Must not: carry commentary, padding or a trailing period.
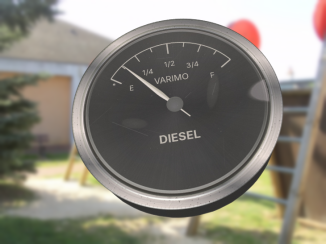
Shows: 0.125
